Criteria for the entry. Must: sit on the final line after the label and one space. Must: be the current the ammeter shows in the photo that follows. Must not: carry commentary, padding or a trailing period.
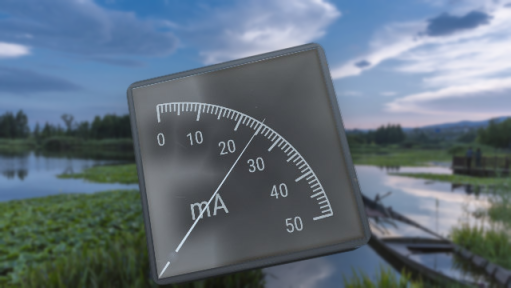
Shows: 25 mA
